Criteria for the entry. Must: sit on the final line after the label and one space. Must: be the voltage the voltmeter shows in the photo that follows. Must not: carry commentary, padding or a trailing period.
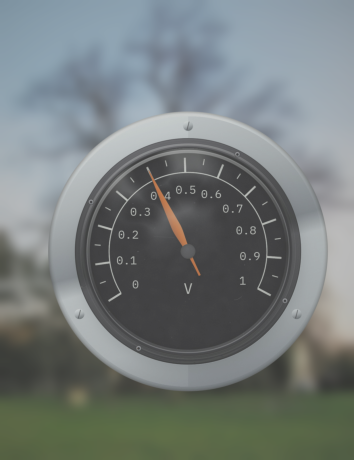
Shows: 0.4 V
